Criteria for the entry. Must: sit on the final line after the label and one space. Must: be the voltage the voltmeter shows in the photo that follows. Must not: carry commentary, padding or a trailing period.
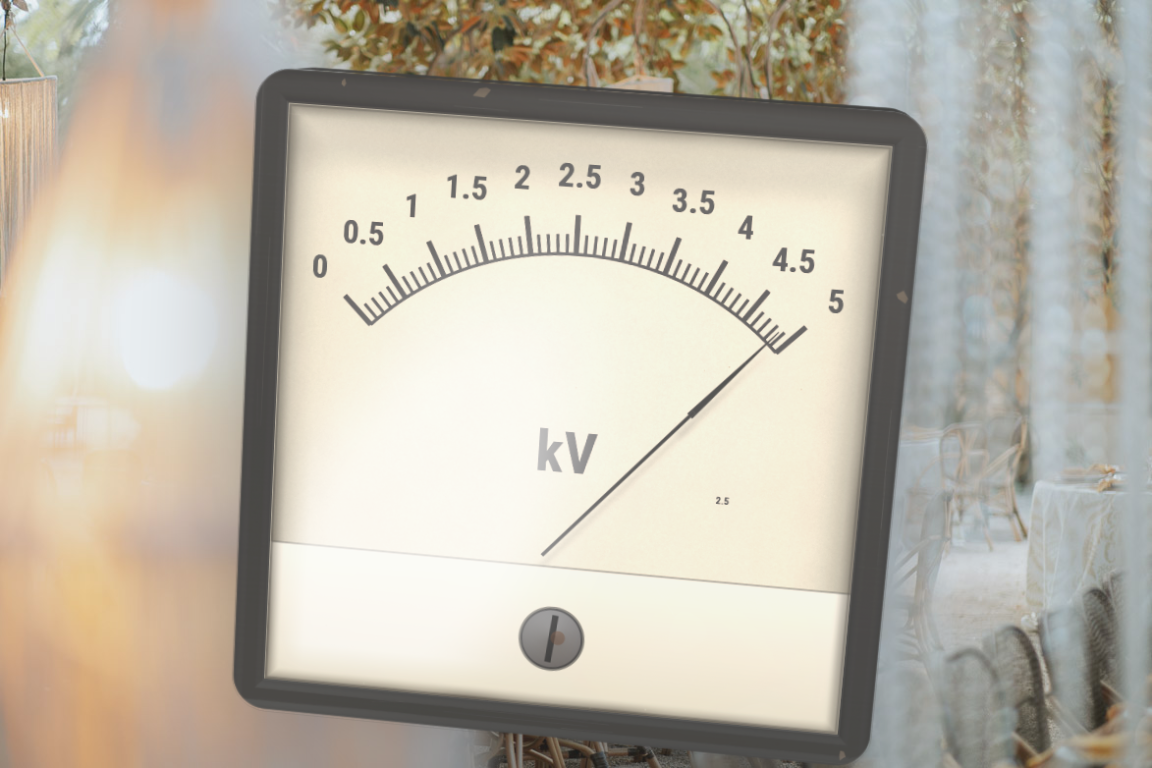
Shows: 4.85 kV
